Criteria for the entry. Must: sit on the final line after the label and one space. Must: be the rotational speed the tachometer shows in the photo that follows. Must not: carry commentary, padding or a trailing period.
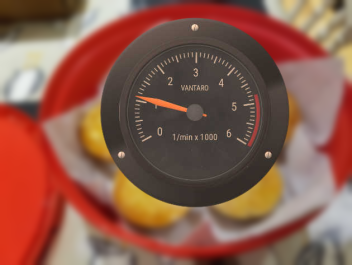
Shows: 1100 rpm
